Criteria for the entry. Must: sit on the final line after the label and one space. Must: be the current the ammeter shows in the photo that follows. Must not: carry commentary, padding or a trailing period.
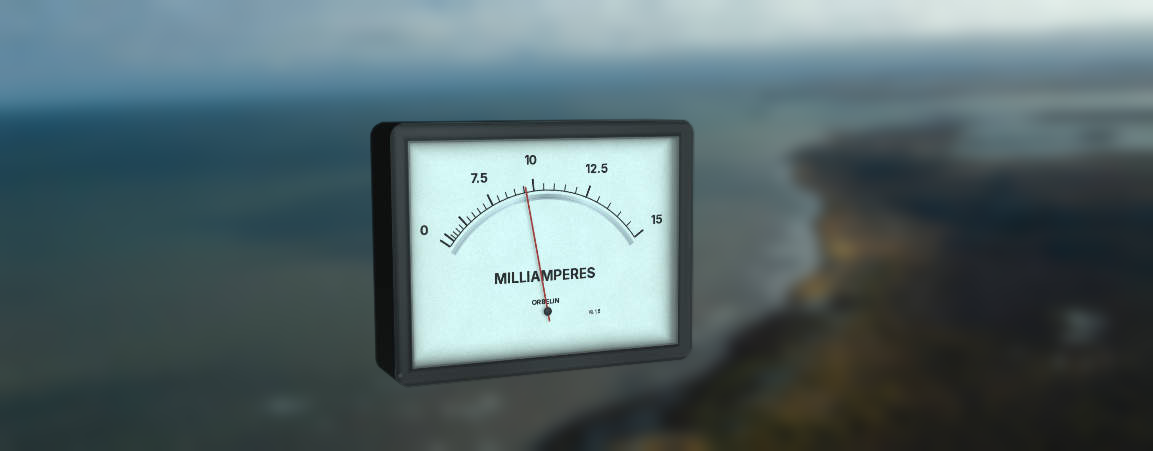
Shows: 9.5 mA
